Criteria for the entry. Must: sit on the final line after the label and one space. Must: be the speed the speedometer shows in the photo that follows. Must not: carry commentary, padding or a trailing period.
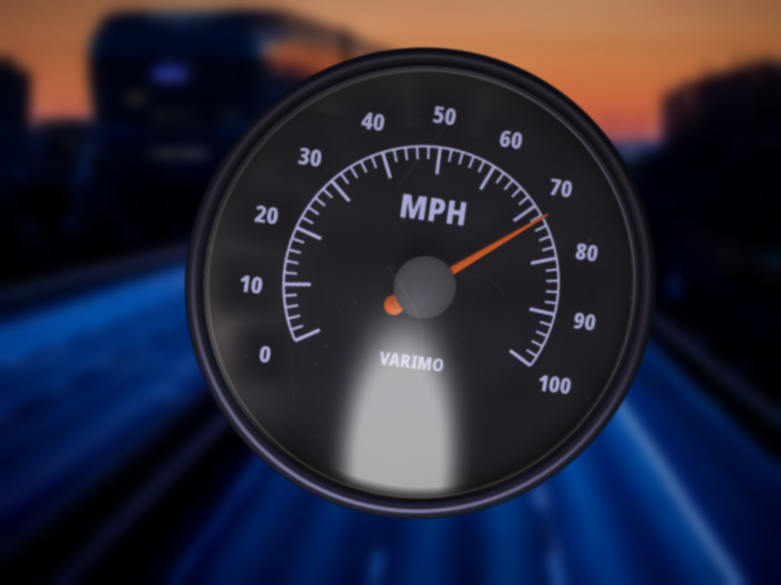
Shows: 72 mph
